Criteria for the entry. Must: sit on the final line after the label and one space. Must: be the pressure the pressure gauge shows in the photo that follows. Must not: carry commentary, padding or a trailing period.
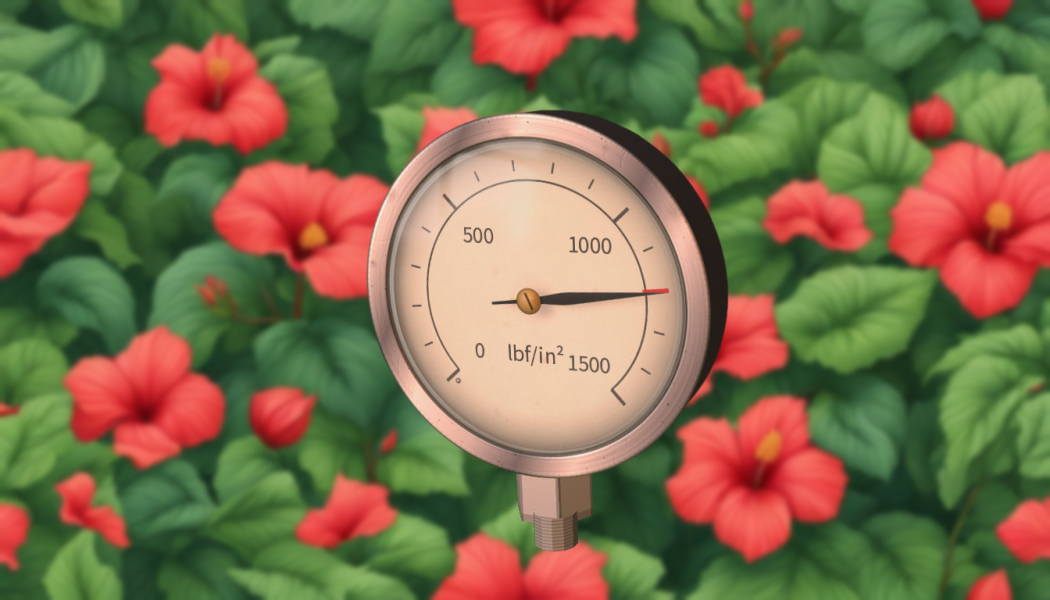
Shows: 1200 psi
